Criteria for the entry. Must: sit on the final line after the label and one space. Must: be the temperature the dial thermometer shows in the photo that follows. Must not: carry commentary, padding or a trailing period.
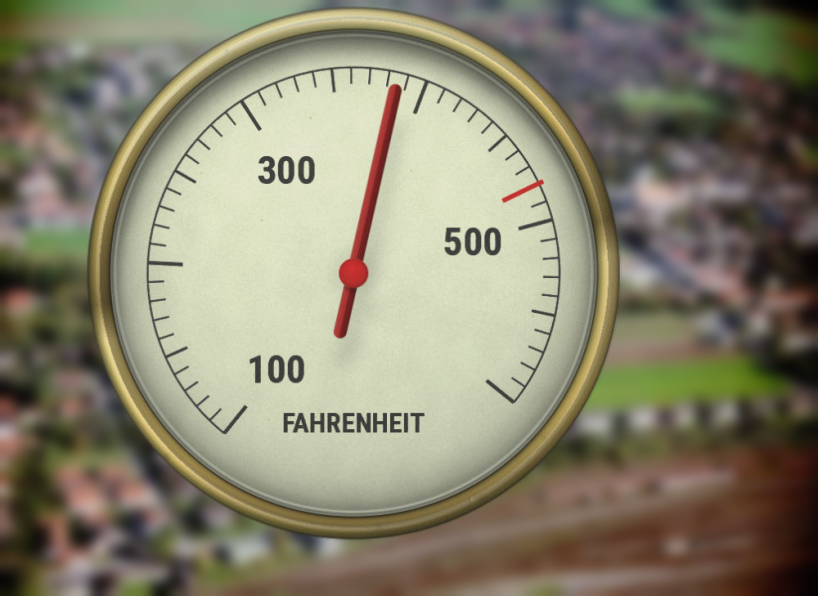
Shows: 385 °F
